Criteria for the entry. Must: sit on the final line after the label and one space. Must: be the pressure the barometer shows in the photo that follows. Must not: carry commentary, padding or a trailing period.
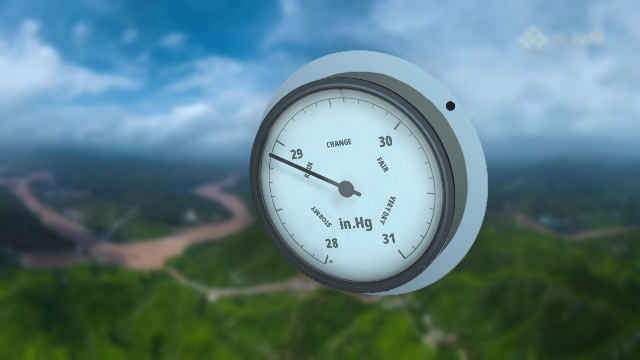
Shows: 28.9 inHg
